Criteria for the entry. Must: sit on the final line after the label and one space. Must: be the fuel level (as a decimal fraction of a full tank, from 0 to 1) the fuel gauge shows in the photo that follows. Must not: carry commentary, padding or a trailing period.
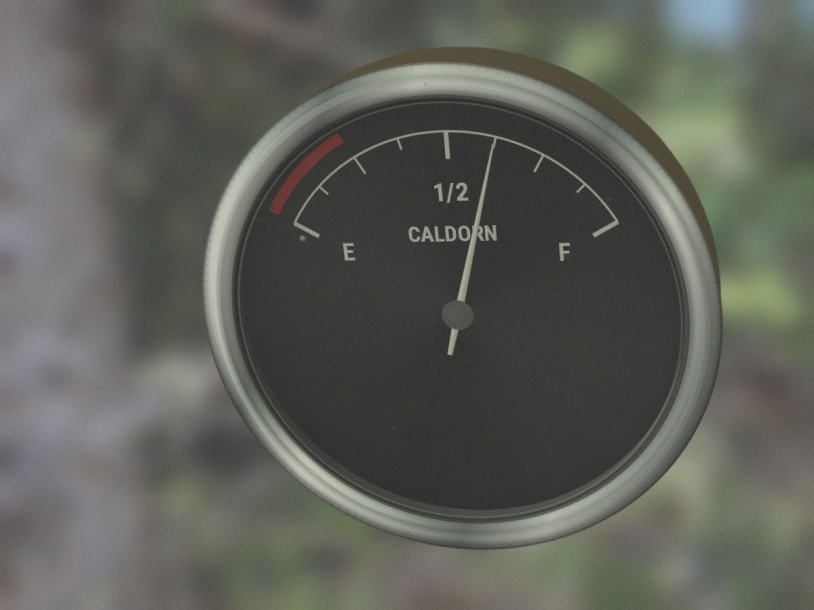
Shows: 0.625
